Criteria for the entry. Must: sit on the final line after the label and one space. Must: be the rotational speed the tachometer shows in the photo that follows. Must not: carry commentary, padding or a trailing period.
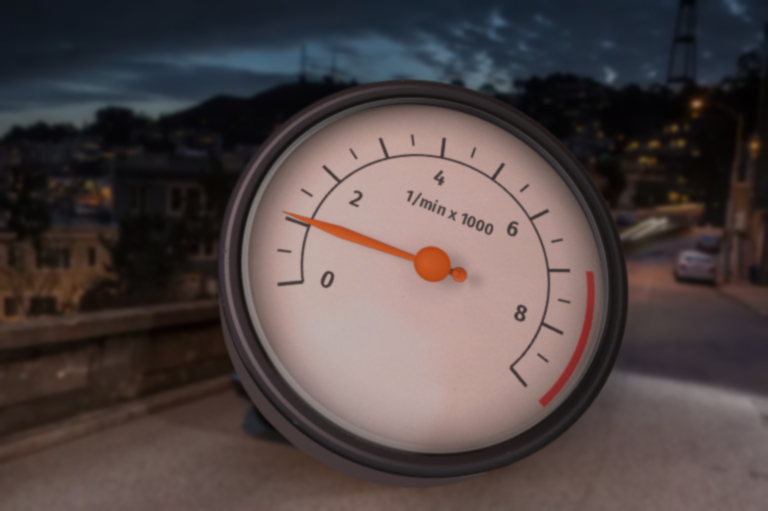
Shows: 1000 rpm
